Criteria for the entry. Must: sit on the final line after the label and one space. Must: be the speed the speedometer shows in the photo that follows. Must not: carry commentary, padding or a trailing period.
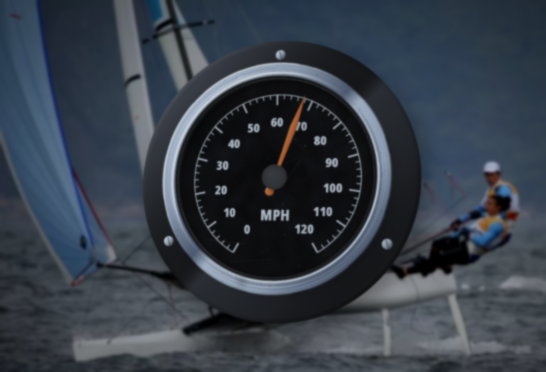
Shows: 68 mph
